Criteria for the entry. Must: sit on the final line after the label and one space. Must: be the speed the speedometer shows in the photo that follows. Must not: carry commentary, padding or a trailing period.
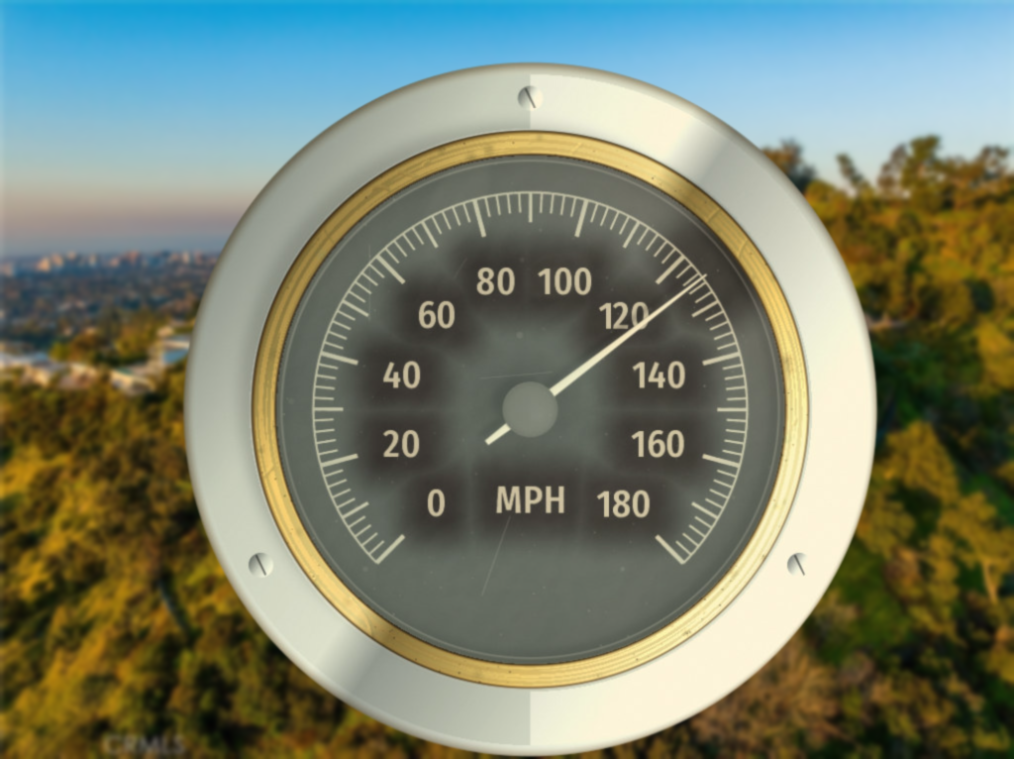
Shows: 125 mph
